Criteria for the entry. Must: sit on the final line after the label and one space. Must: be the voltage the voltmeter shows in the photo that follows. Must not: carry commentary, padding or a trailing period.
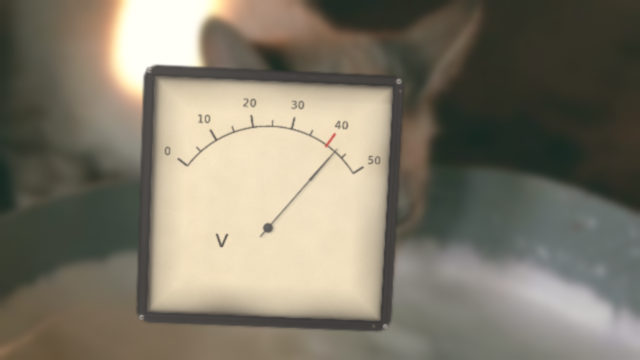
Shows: 42.5 V
